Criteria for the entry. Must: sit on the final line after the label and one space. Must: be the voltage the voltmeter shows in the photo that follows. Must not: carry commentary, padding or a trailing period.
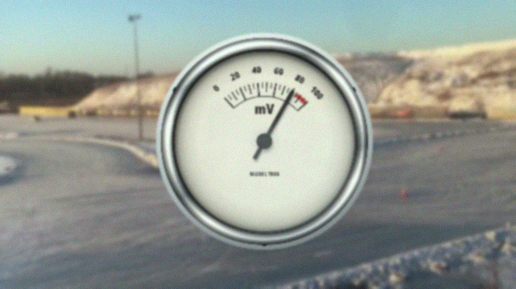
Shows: 80 mV
